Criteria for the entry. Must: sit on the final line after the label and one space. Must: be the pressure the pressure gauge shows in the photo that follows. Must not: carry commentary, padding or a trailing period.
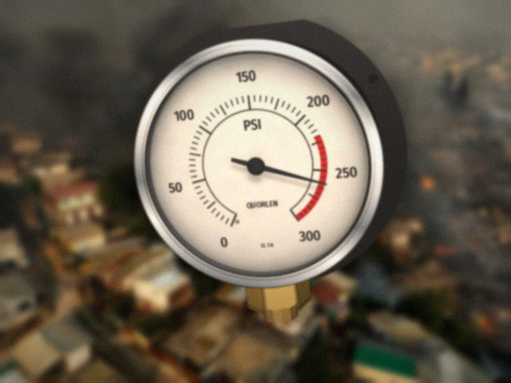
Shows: 260 psi
